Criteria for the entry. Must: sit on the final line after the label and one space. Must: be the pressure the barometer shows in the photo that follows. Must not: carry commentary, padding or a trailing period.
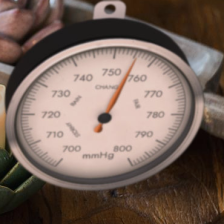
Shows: 755 mmHg
